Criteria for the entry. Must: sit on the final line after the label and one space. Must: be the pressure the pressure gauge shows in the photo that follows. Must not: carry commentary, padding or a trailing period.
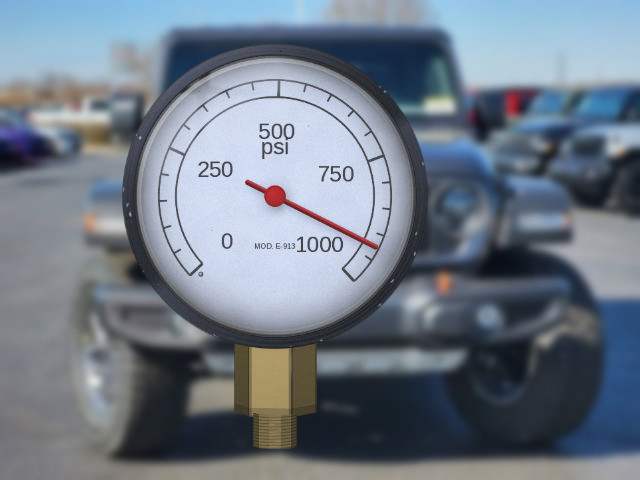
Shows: 925 psi
